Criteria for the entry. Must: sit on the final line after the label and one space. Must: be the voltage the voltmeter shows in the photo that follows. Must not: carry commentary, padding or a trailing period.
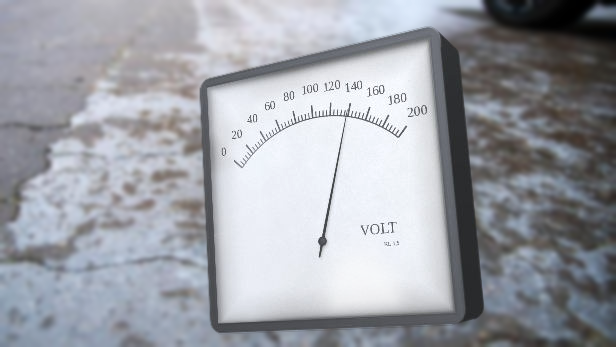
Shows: 140 V
